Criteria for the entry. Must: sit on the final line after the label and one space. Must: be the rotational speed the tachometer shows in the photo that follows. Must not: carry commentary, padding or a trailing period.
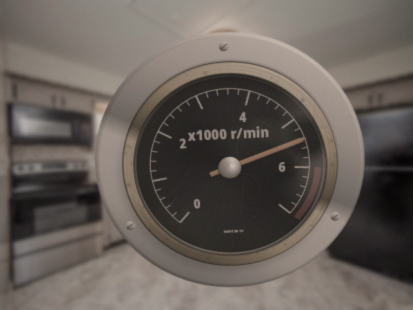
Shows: 5400 rpm
